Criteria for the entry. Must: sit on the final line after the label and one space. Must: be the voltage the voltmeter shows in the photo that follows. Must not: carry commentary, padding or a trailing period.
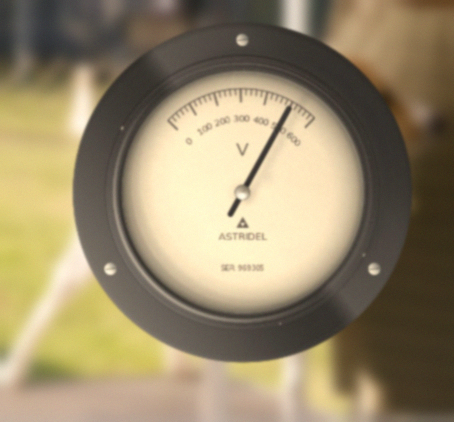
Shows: 500 V
